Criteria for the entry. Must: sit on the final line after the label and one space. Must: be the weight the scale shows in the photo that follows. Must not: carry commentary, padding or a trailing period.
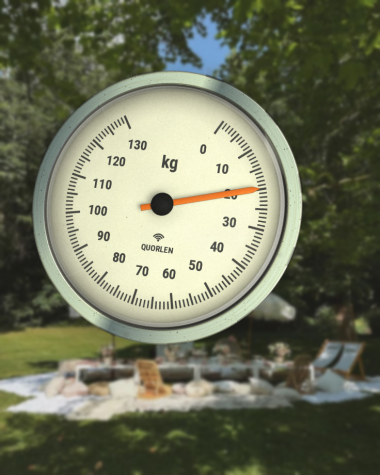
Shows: 20 kg
